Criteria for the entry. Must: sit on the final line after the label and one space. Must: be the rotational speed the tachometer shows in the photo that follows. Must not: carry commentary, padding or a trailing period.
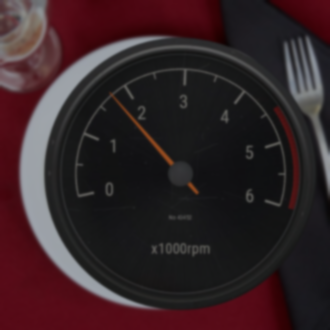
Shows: 1750 rpm
